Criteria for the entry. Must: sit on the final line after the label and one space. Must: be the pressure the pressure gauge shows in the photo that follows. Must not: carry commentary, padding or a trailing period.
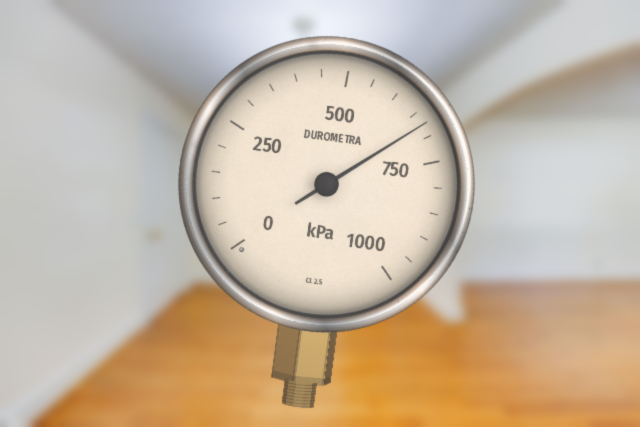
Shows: 675 kPa
